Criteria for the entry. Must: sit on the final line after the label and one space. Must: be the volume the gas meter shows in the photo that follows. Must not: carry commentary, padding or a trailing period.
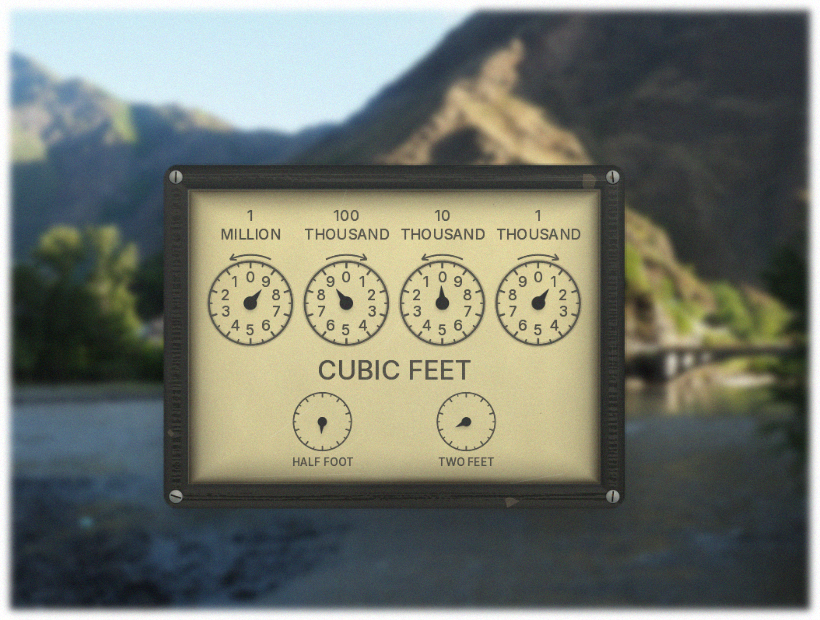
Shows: 890100 ft³
